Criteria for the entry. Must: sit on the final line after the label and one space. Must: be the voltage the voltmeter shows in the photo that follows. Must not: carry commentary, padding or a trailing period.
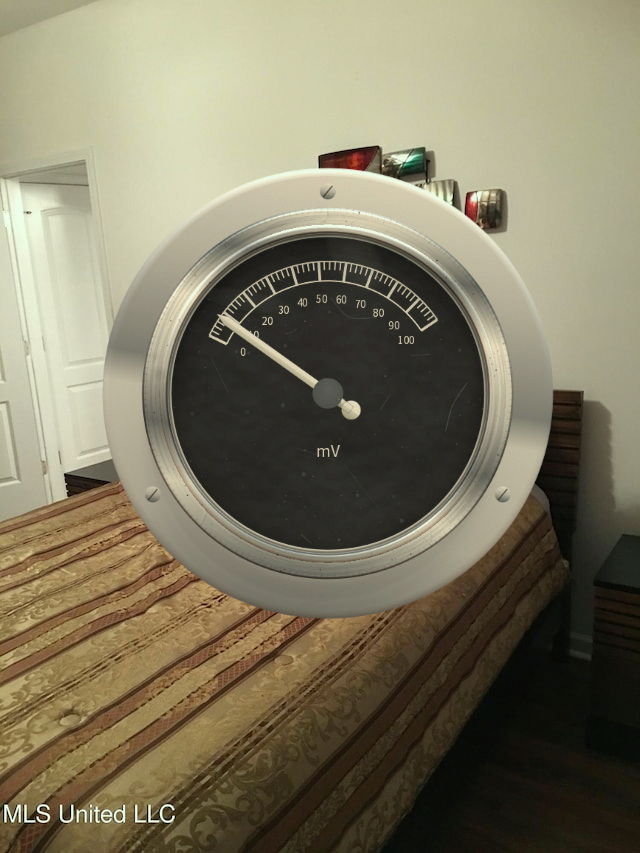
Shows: 8 mV
